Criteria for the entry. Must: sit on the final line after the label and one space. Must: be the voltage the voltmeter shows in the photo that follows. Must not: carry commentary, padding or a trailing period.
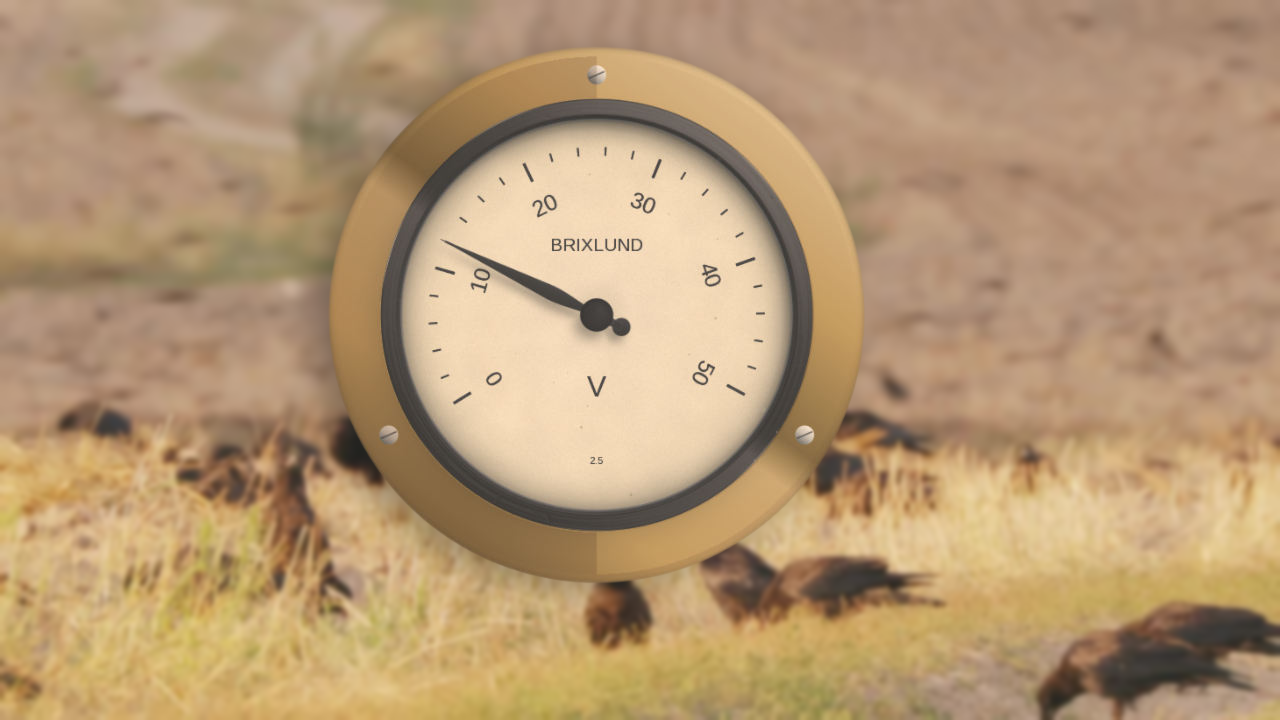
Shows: 12 V
